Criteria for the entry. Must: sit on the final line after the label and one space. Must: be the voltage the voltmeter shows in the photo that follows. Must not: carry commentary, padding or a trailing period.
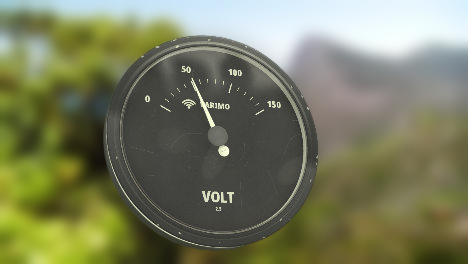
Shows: 50 V
